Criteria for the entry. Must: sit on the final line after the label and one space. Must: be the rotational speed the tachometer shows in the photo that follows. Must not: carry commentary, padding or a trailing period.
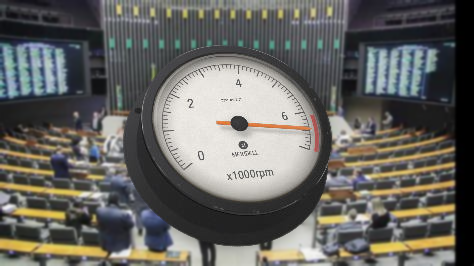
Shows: 6500 rpm
